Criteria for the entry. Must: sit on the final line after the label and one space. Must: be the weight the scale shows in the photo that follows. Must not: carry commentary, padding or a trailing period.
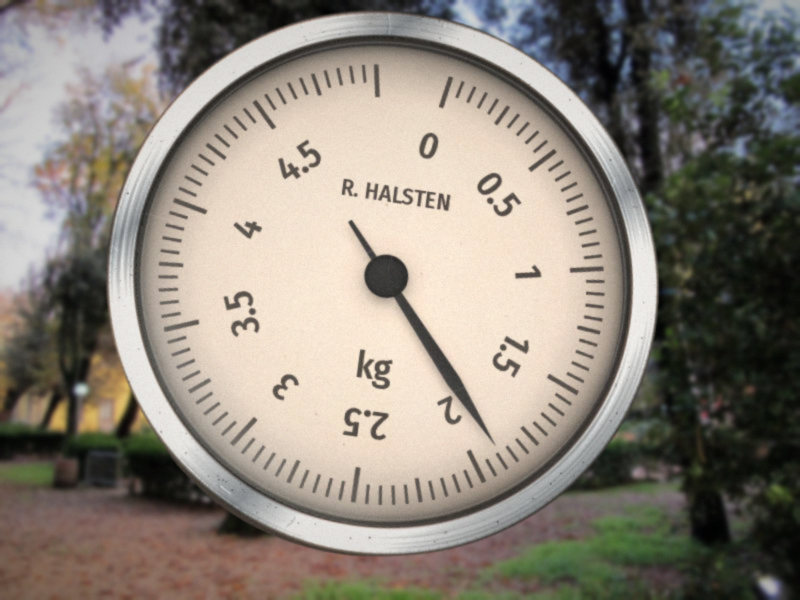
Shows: 1.9 kg
